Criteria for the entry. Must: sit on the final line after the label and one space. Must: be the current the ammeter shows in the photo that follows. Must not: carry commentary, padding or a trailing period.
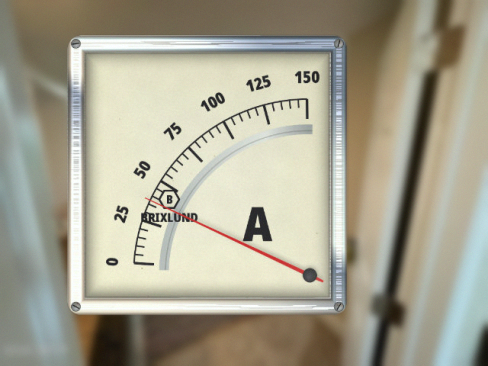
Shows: 37.5 A
